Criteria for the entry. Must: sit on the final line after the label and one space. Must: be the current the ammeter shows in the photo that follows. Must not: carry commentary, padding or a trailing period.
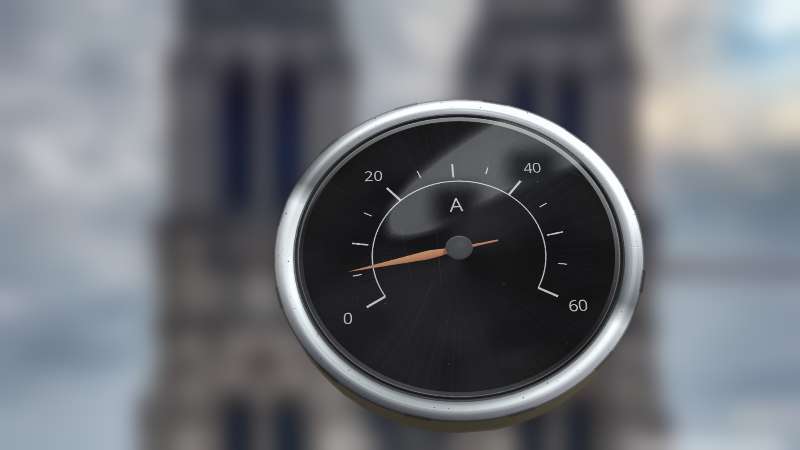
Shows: 5 A
